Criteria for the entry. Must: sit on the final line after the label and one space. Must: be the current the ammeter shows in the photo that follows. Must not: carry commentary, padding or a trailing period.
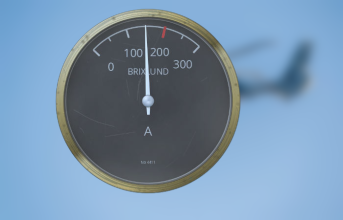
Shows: 150 A
